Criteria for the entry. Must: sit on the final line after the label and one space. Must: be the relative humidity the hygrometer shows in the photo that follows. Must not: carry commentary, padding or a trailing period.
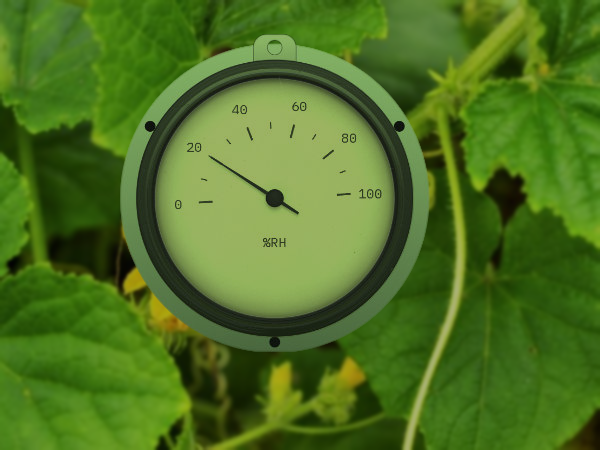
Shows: 20 %
